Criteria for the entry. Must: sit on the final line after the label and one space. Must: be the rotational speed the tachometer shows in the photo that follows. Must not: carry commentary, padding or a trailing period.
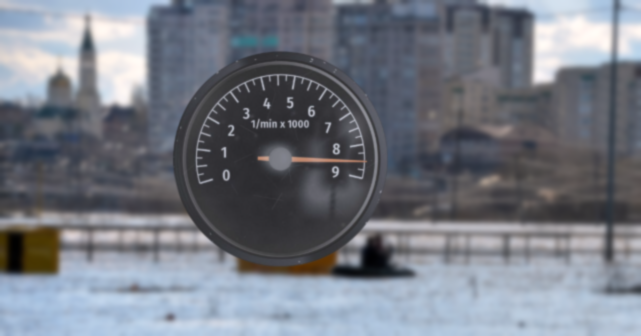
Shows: 8500 rpm
